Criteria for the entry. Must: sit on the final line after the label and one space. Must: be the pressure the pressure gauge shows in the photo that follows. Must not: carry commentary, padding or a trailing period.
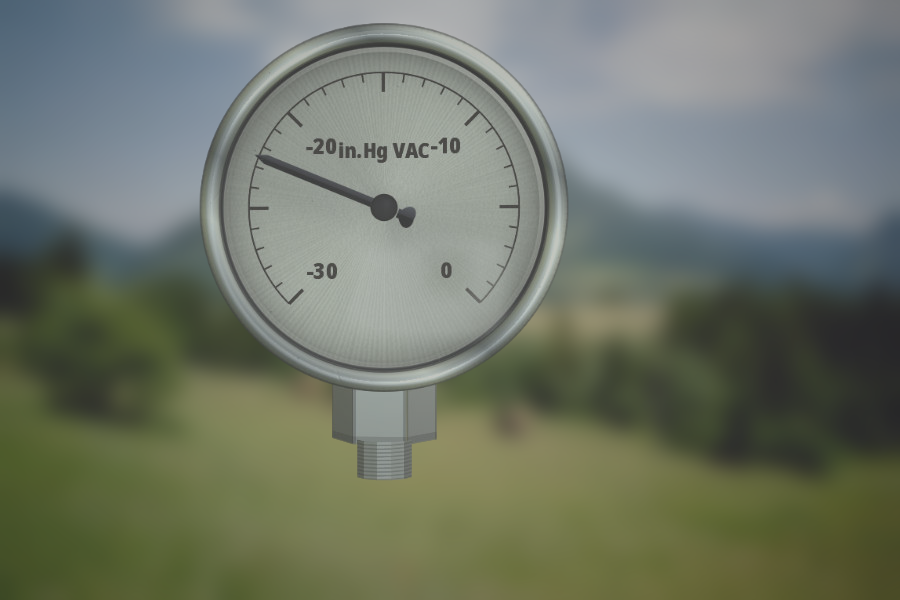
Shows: -22.5 inHg
